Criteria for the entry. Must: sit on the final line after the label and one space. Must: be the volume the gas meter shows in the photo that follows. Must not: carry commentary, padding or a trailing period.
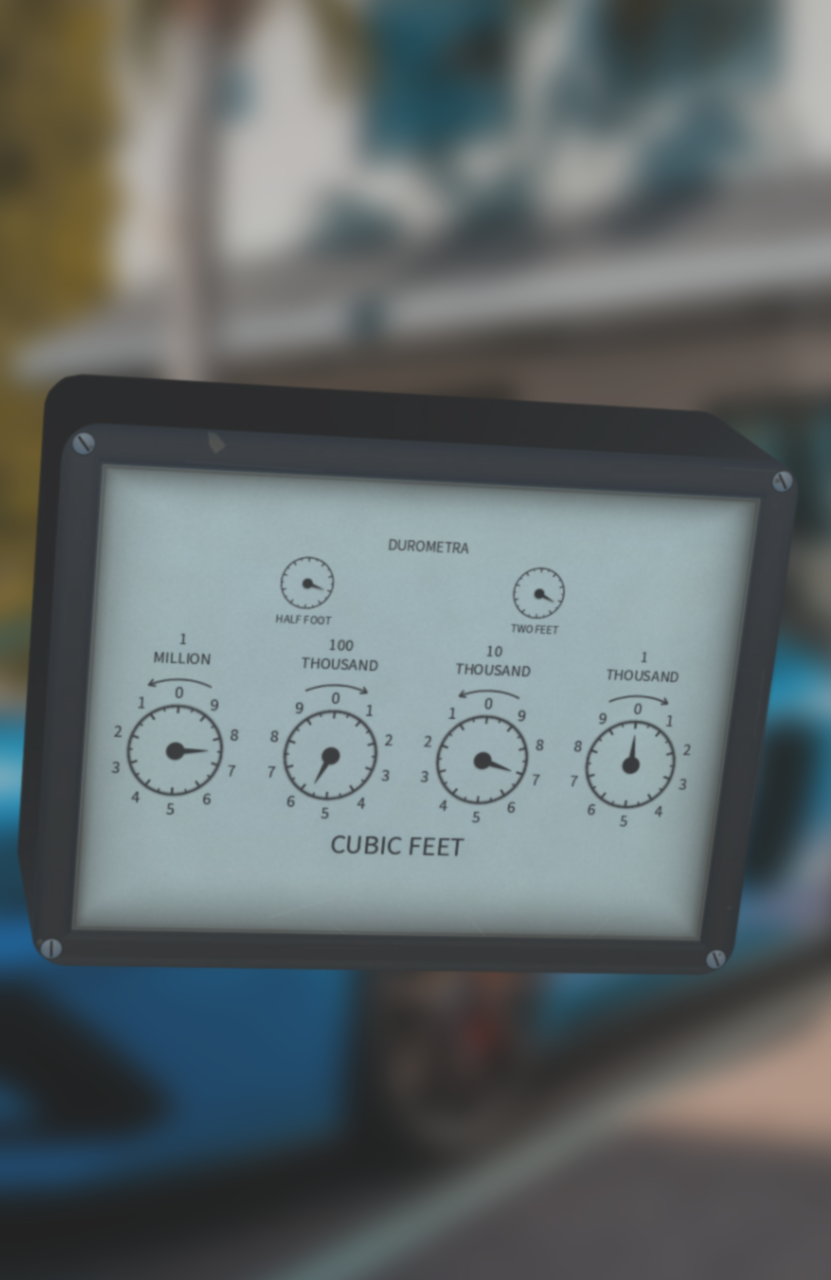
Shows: 757000 ft³
